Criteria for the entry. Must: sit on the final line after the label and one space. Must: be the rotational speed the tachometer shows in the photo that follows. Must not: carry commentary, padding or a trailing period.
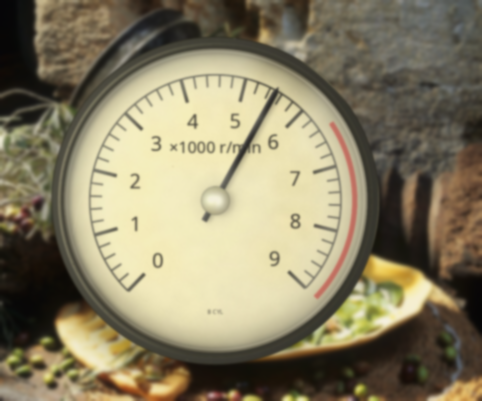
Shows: 5500 rpm
